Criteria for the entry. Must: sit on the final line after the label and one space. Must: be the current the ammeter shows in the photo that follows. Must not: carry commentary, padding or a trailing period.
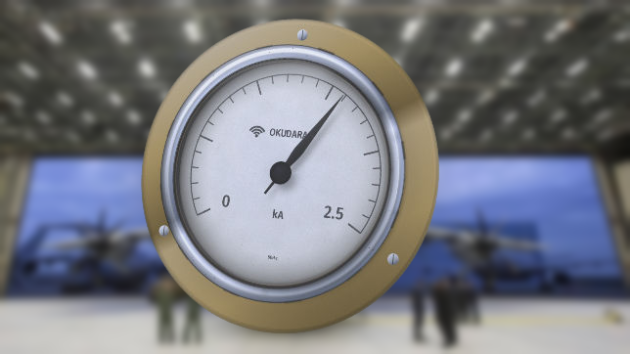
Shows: 1.6 kA
